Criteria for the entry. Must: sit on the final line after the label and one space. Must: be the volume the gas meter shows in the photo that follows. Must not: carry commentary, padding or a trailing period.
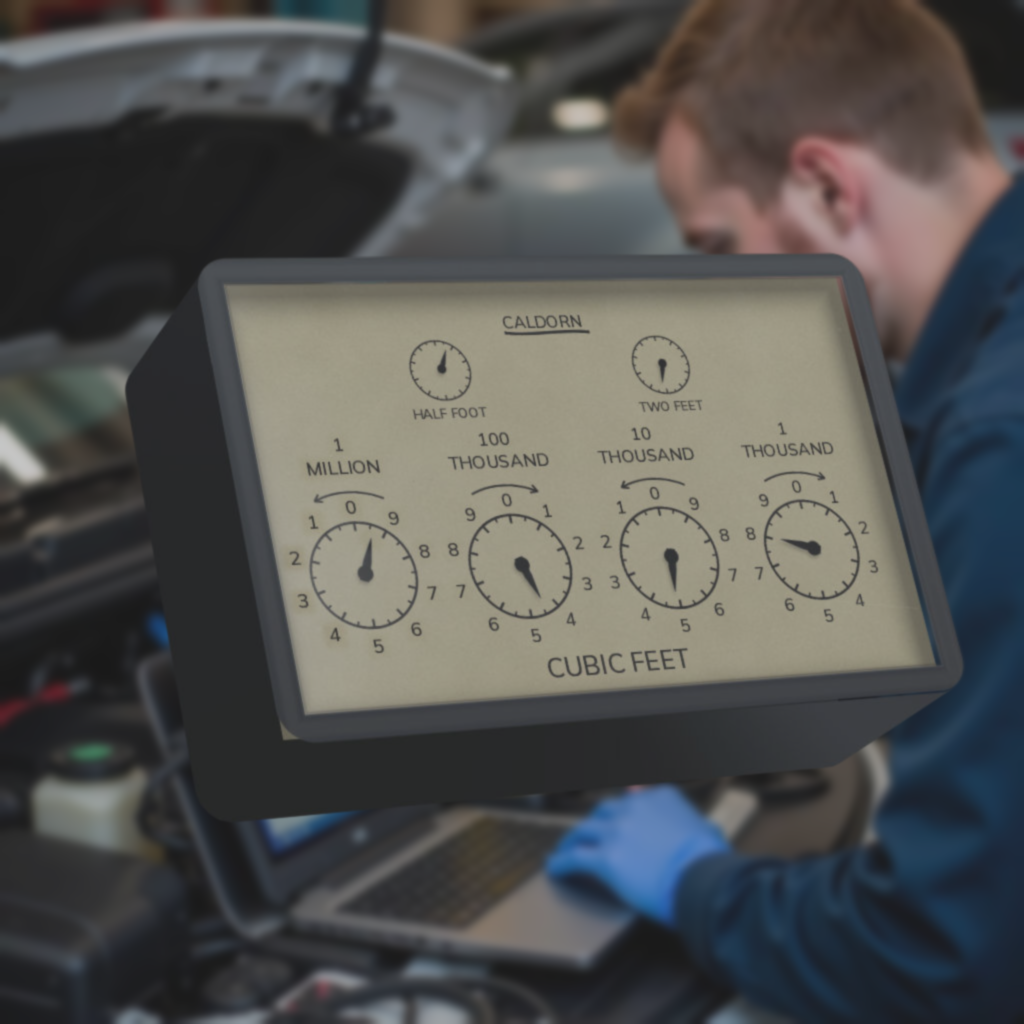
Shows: 944800 ft³
